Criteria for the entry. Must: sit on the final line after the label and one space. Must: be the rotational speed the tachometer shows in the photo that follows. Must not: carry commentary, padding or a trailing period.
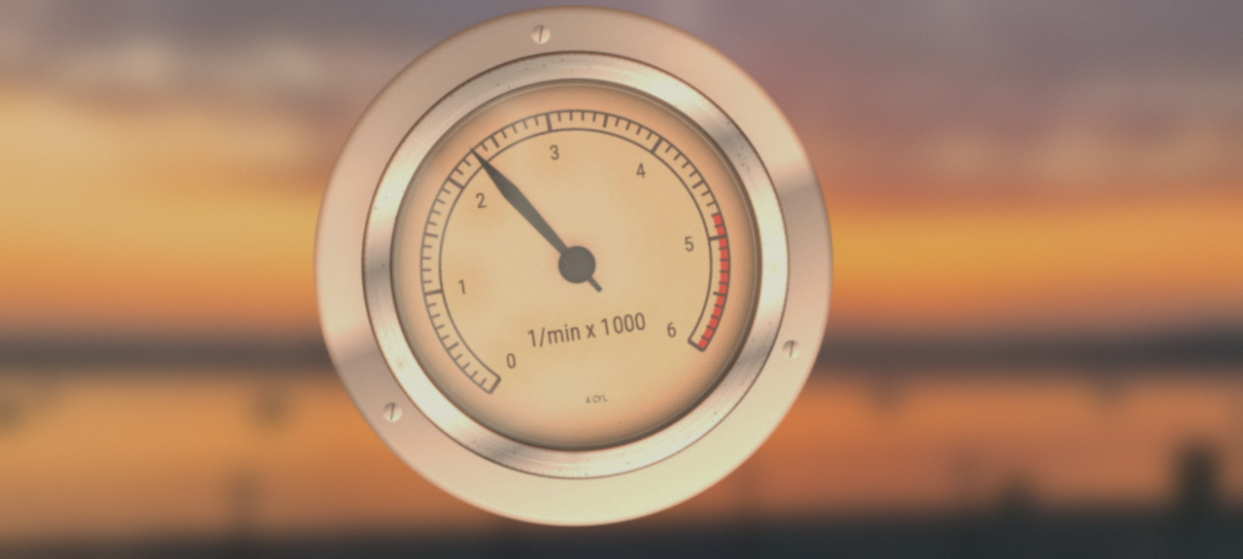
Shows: 2300 rpm
